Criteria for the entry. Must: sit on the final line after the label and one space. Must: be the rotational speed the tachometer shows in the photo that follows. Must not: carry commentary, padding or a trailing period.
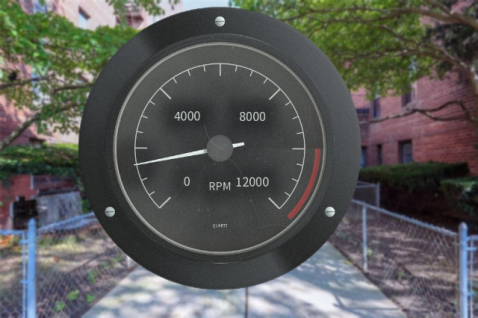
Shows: 1500 rpm
